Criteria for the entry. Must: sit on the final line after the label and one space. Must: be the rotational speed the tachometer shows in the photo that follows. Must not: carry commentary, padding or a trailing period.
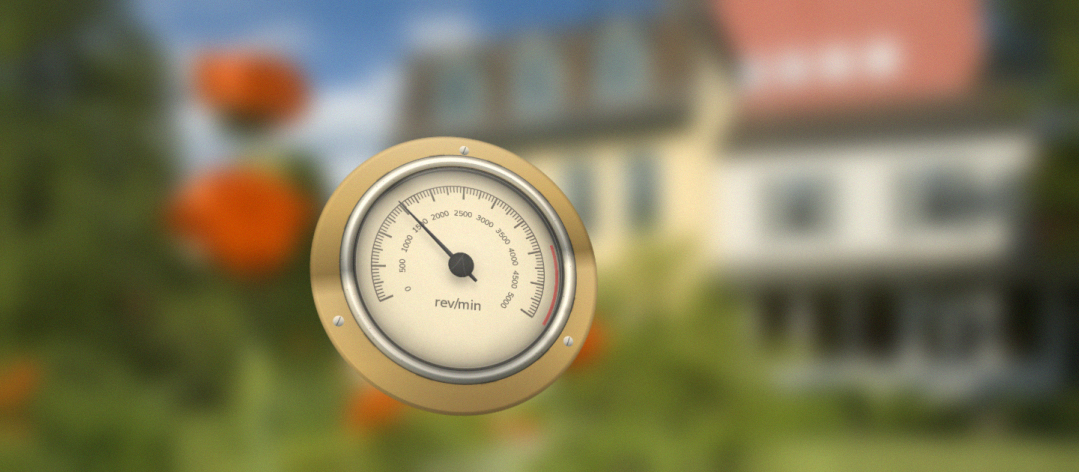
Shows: 1500 rpm
